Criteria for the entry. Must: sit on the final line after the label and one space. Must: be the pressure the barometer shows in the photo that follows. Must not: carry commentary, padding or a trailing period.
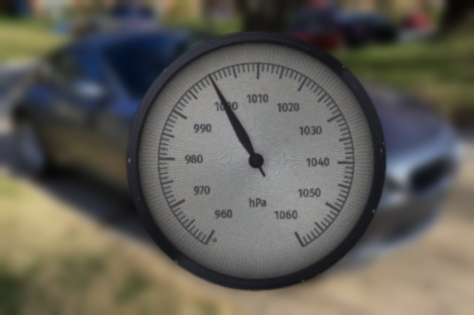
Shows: 1000 hPa
